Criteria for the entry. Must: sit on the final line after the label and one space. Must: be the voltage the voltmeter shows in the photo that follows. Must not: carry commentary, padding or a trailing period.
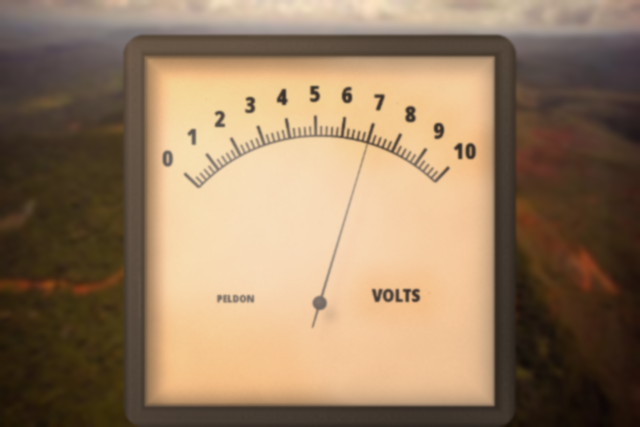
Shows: 7 V
